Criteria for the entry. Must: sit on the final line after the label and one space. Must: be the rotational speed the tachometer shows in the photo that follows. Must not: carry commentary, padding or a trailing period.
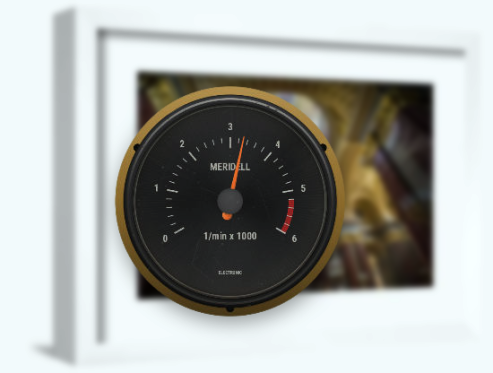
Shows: 3300 rpm
